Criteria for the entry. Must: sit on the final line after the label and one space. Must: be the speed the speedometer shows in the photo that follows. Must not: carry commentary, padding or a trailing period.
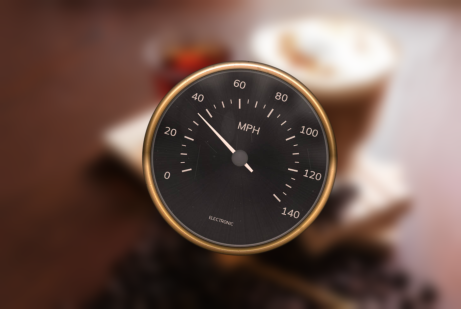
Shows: 35 mph
